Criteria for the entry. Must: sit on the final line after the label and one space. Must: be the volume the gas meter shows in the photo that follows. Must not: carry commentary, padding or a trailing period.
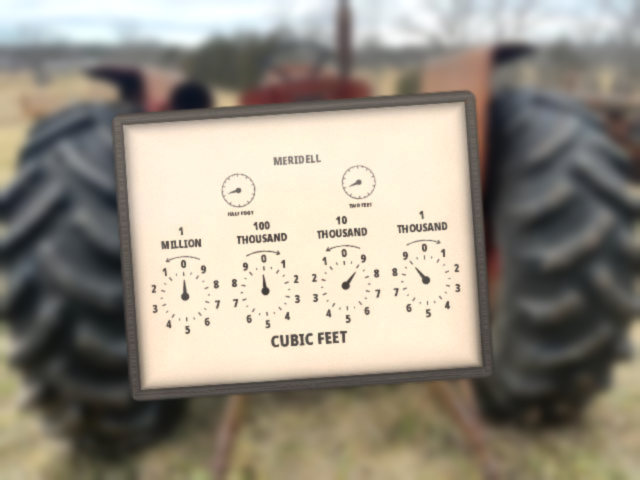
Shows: 998900 ft³
